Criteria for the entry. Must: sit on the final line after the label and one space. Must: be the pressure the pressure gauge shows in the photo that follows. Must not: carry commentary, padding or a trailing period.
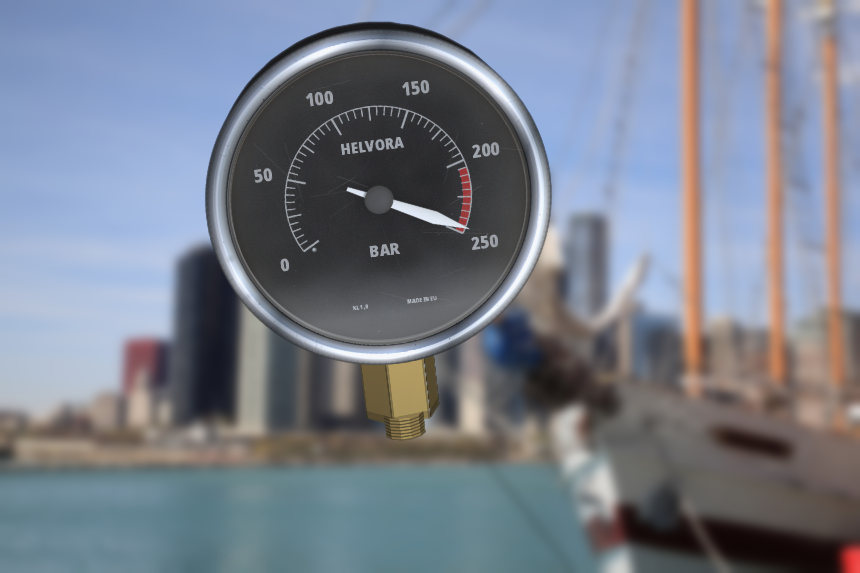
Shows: 245 bar
